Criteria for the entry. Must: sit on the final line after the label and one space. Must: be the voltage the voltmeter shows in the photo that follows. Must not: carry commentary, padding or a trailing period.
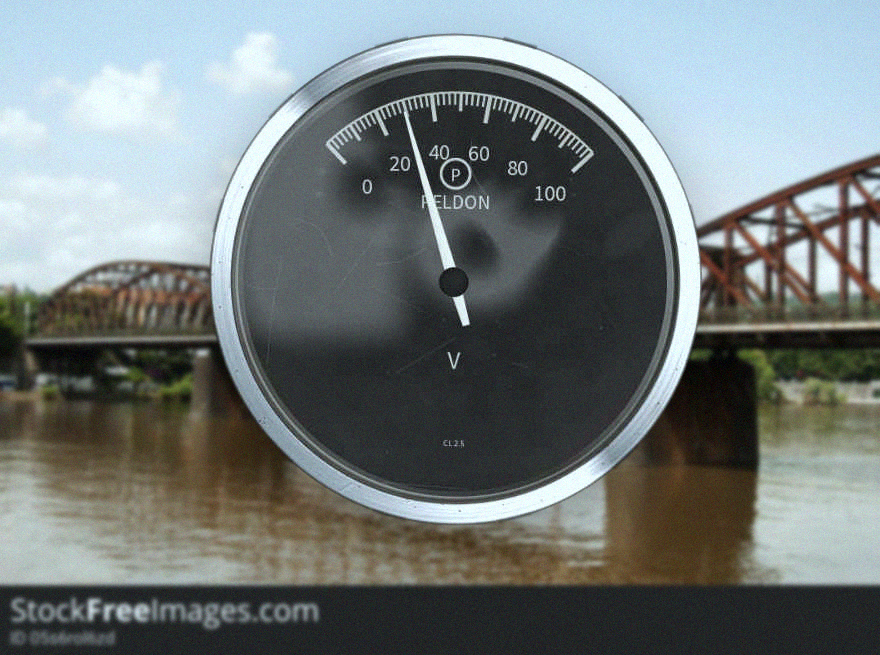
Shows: 30 V
